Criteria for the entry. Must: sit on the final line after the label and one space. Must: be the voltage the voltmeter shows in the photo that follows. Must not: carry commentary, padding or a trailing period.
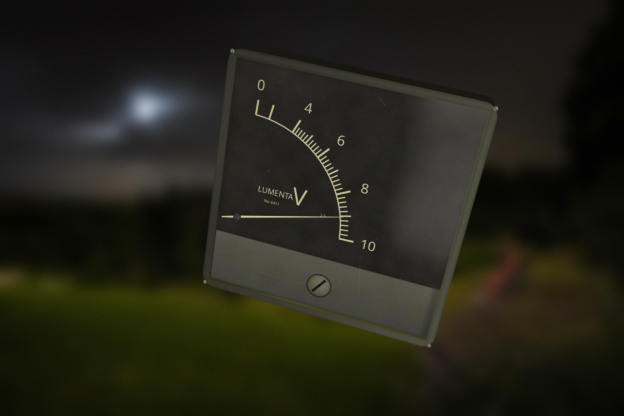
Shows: 9 V
